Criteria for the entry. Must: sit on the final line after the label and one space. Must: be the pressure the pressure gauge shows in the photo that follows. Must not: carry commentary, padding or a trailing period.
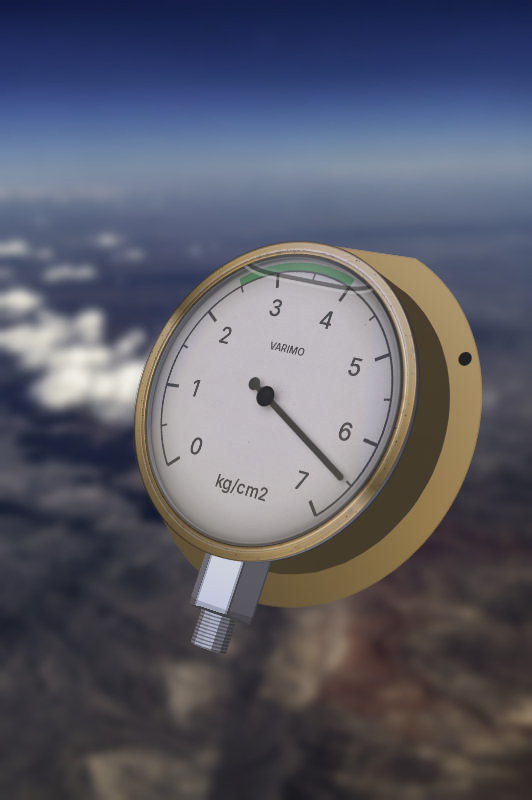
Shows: 6.5 kg/cm²
